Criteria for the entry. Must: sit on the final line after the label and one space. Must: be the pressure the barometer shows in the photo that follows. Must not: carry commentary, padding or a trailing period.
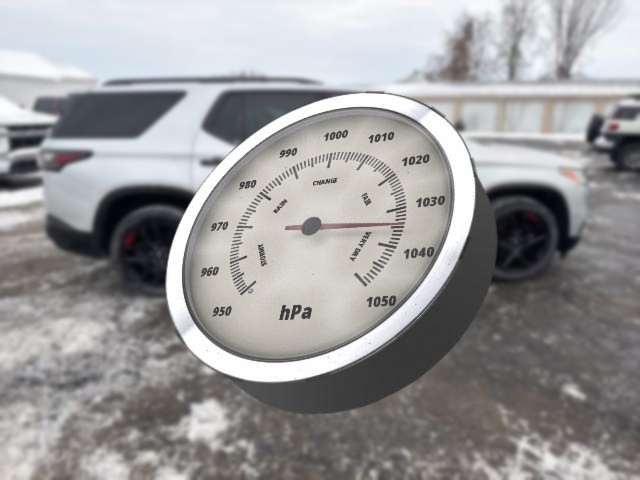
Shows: 1035 hPa
